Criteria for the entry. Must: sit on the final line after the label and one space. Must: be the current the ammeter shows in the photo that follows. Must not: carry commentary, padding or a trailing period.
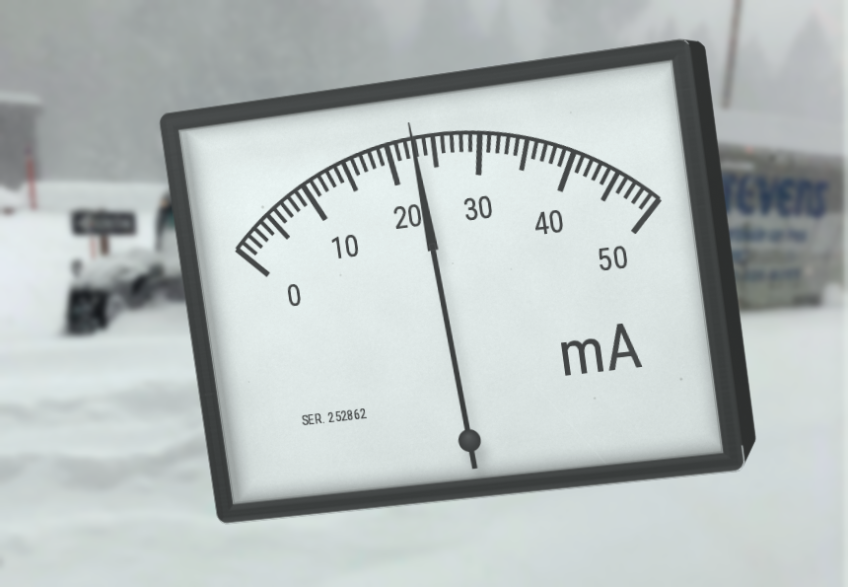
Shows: 23 mA
